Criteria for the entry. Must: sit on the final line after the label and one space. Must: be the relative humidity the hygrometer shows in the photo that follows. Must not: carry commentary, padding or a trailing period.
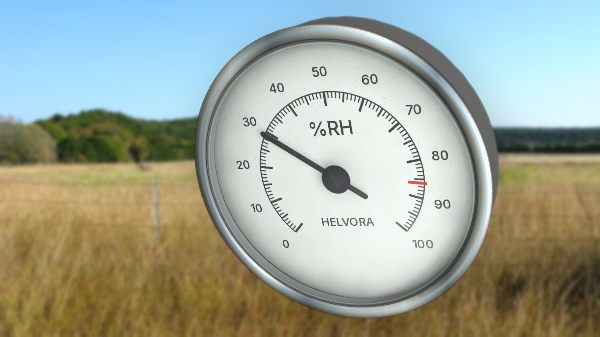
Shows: 30 %
